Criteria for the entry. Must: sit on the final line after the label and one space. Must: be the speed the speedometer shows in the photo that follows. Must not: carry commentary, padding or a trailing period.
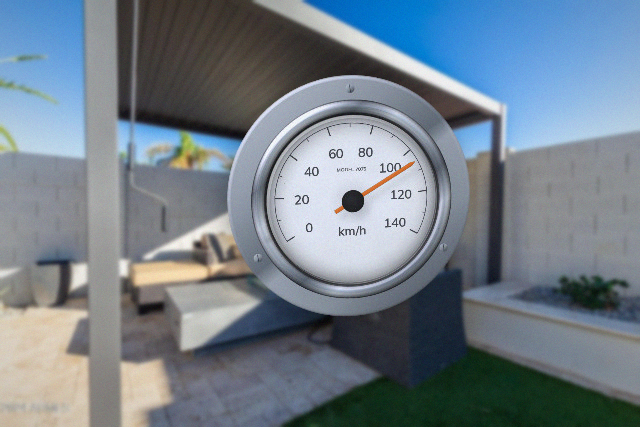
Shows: 105 km/h
